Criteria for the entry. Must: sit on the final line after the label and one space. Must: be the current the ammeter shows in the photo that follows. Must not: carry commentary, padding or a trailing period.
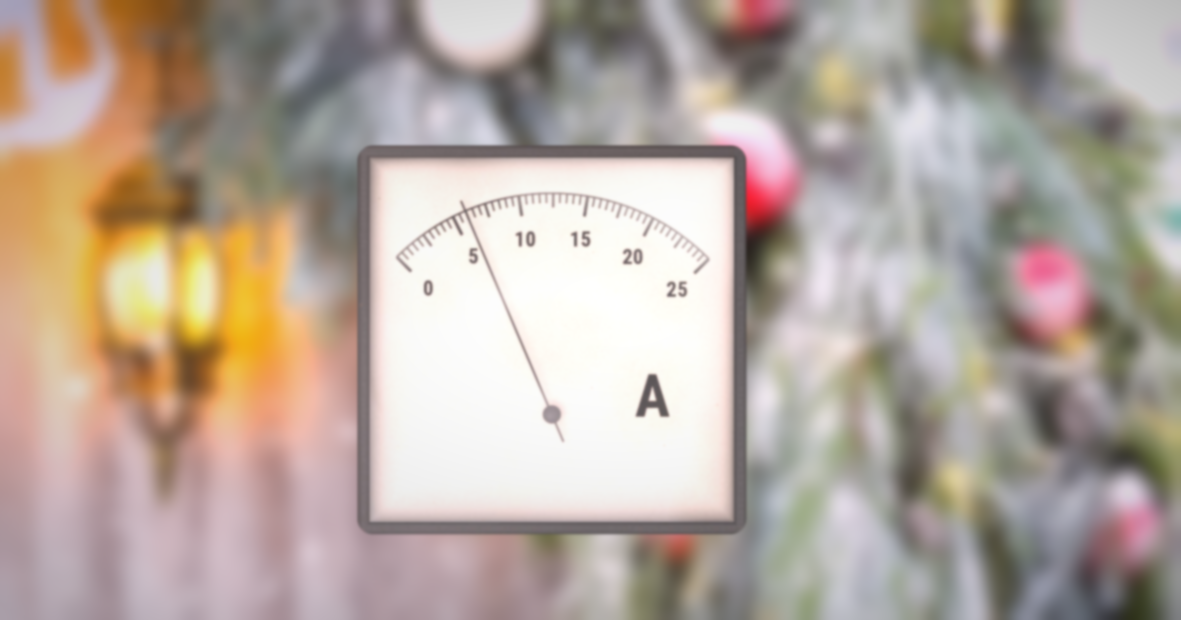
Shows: 6 A
